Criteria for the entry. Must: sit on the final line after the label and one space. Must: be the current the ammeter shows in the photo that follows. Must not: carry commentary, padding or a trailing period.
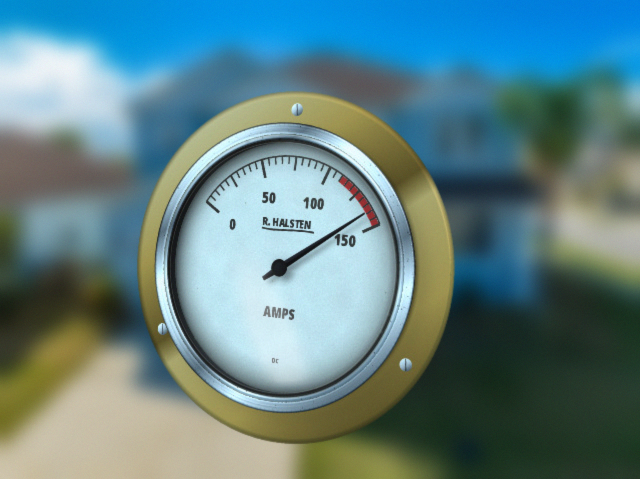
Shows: 140 A
